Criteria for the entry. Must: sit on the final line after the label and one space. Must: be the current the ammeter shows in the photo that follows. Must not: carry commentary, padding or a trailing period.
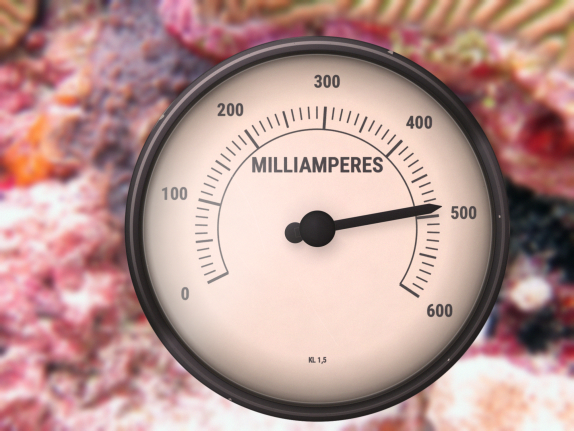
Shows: 490 mA
